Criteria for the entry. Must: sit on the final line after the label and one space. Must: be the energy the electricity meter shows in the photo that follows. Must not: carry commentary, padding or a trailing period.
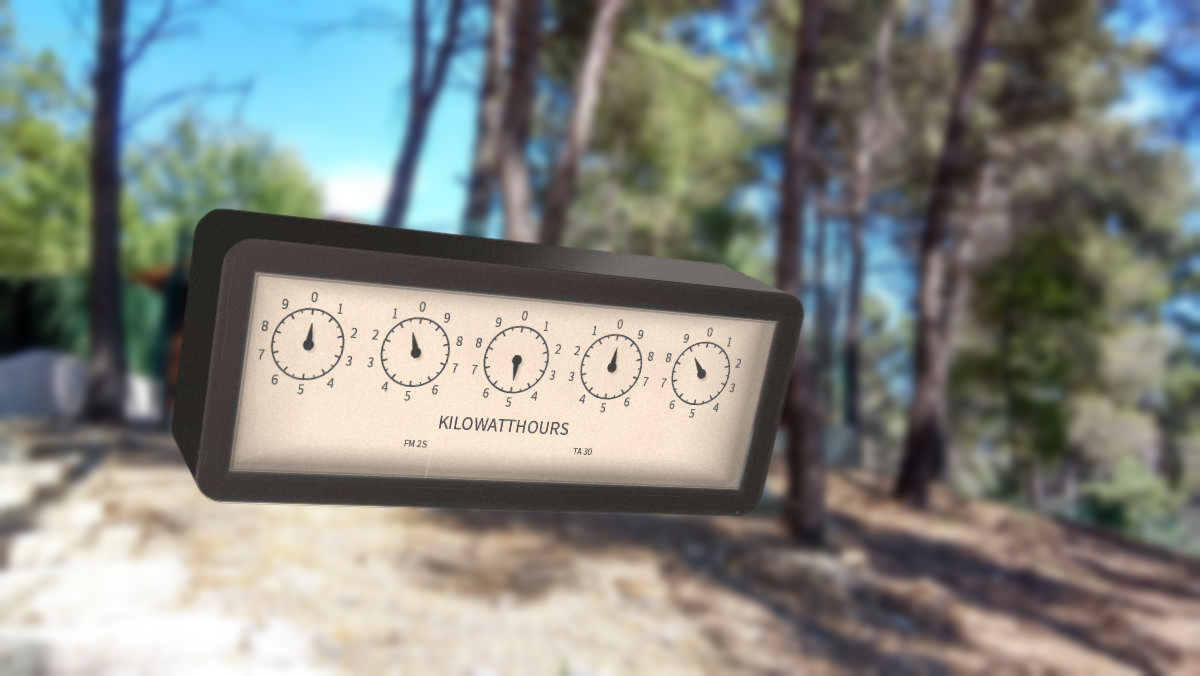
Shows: 499 kWh
